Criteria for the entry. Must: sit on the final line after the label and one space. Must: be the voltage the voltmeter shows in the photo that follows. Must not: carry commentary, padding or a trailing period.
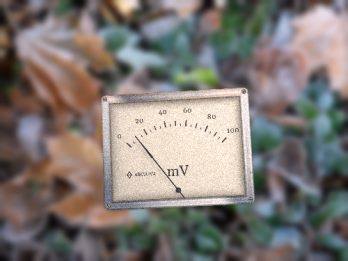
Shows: 10 mV
